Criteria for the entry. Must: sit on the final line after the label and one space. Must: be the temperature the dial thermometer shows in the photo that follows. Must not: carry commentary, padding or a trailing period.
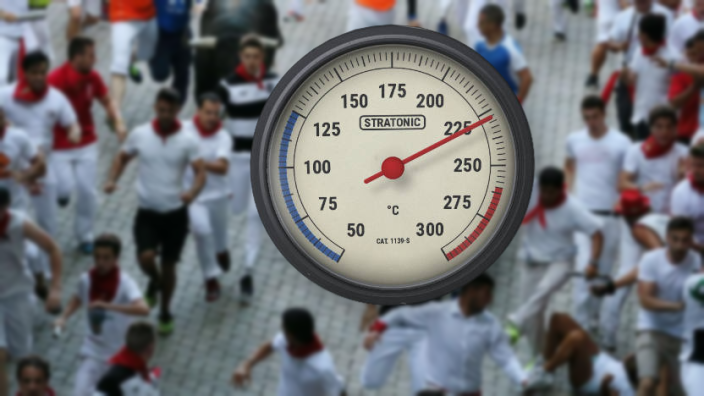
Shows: 227.5 °C
